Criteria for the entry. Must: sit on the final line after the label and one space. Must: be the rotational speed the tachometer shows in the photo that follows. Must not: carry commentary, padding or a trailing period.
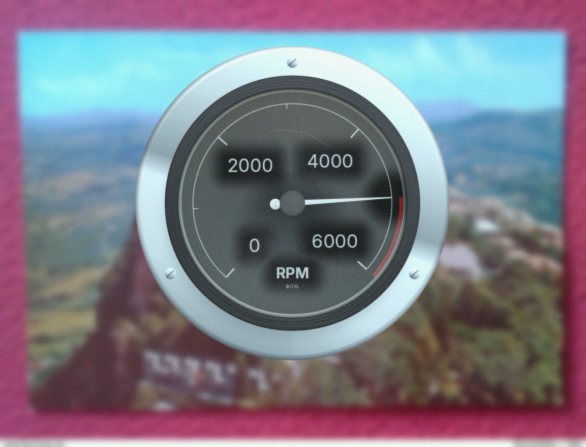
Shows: 5000 rpm
